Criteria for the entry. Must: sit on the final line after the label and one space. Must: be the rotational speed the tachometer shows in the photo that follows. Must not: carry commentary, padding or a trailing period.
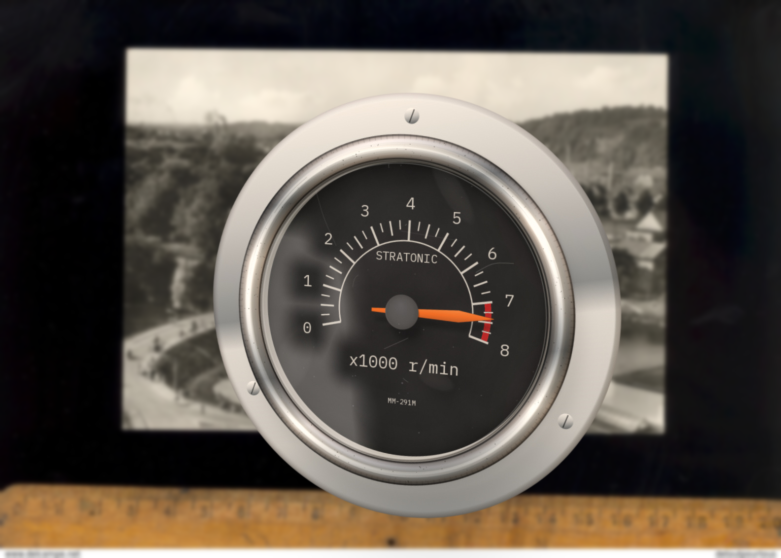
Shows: 7375 rpm
